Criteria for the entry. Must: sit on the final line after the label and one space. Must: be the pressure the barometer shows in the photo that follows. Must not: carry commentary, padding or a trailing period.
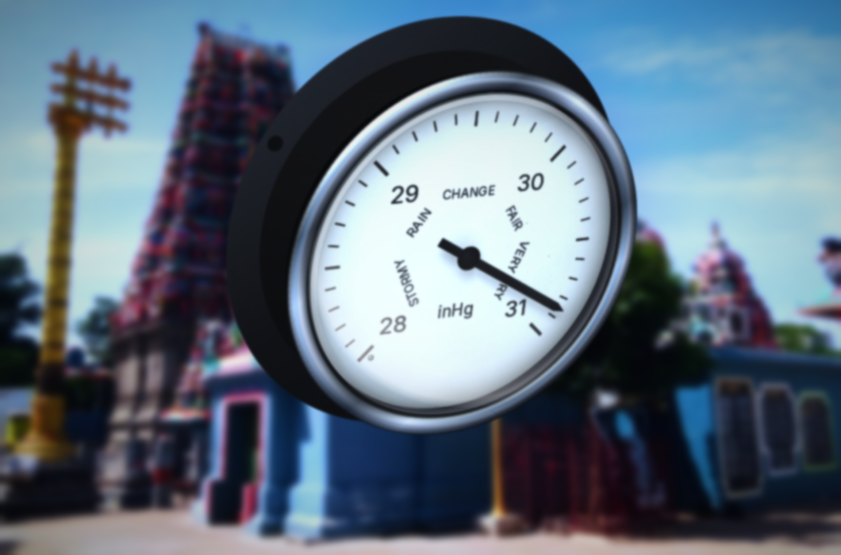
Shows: 30.85 inHg
